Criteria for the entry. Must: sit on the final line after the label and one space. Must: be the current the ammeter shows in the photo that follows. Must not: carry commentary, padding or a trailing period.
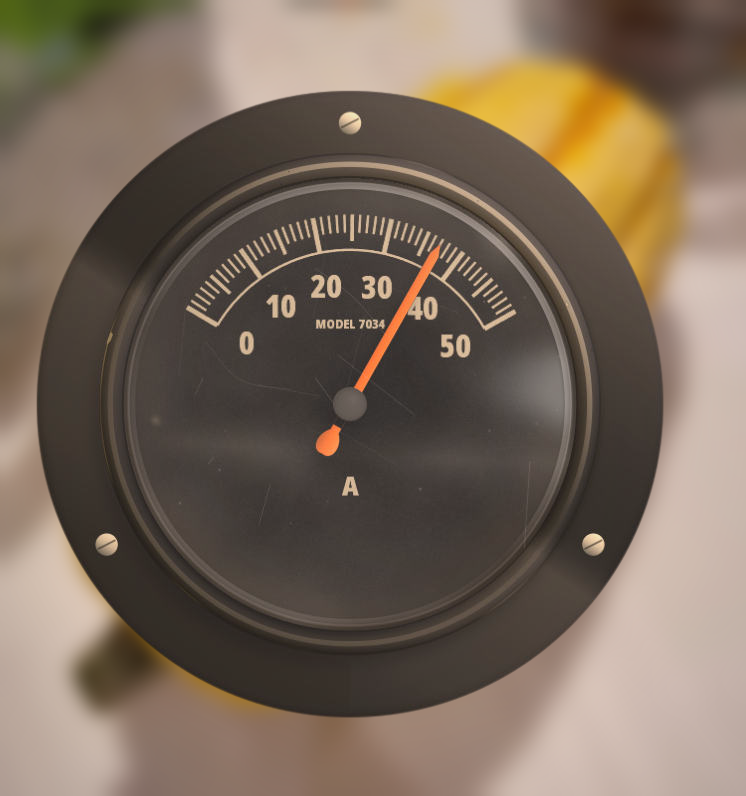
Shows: 37 A
